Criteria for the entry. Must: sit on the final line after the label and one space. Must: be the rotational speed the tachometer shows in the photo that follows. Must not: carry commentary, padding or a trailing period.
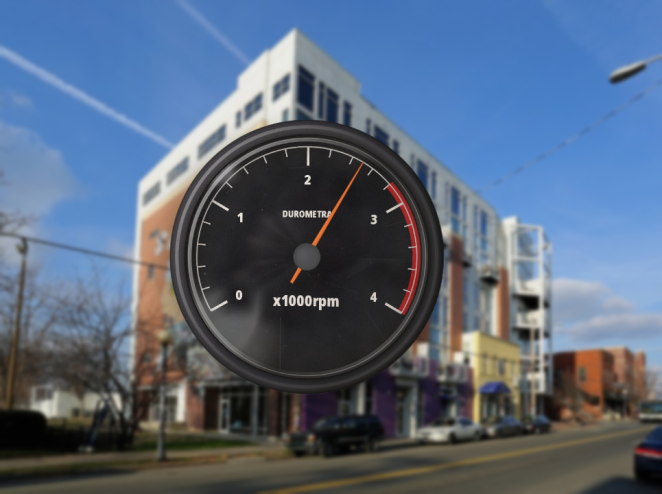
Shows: 2500 rpm
